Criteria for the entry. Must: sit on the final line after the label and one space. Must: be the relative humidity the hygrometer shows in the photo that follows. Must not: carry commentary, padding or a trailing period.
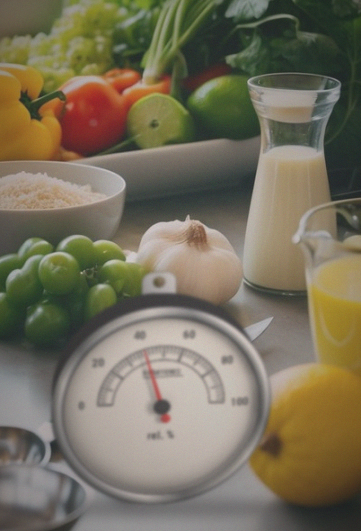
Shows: 40 %
